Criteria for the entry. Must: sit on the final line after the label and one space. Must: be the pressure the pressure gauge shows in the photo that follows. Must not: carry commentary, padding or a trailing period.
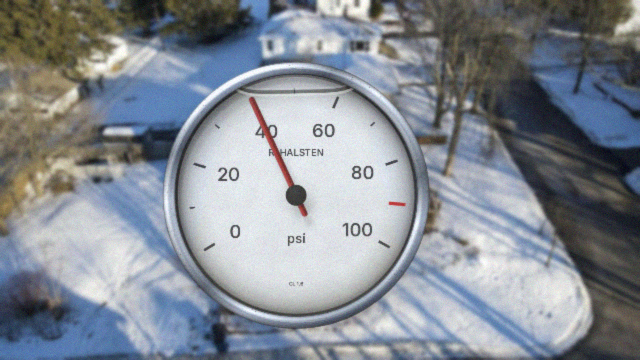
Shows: 40 psi
